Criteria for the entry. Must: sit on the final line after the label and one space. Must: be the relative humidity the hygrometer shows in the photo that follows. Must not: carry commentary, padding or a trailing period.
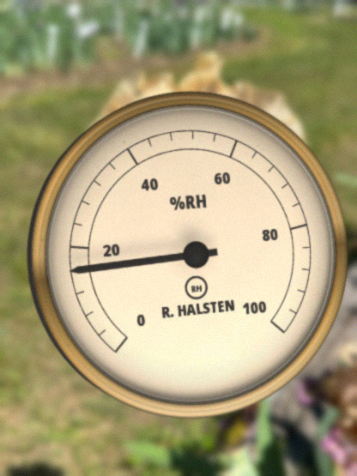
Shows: 16 %
